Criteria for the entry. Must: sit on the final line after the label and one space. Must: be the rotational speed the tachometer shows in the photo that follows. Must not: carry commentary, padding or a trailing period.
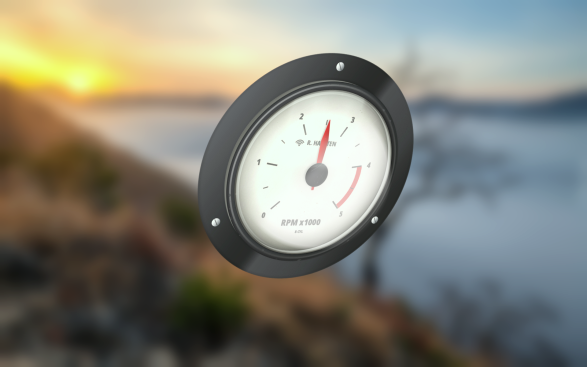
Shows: 2500 rpm
